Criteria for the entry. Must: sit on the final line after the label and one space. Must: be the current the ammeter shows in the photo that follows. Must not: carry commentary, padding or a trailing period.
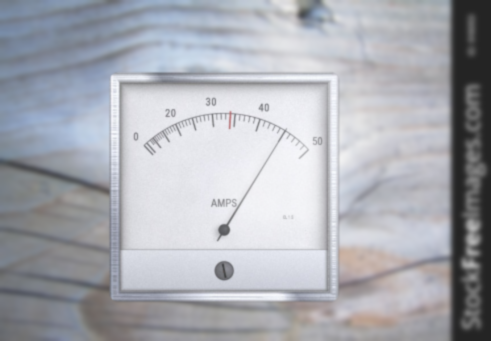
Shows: 45 A
